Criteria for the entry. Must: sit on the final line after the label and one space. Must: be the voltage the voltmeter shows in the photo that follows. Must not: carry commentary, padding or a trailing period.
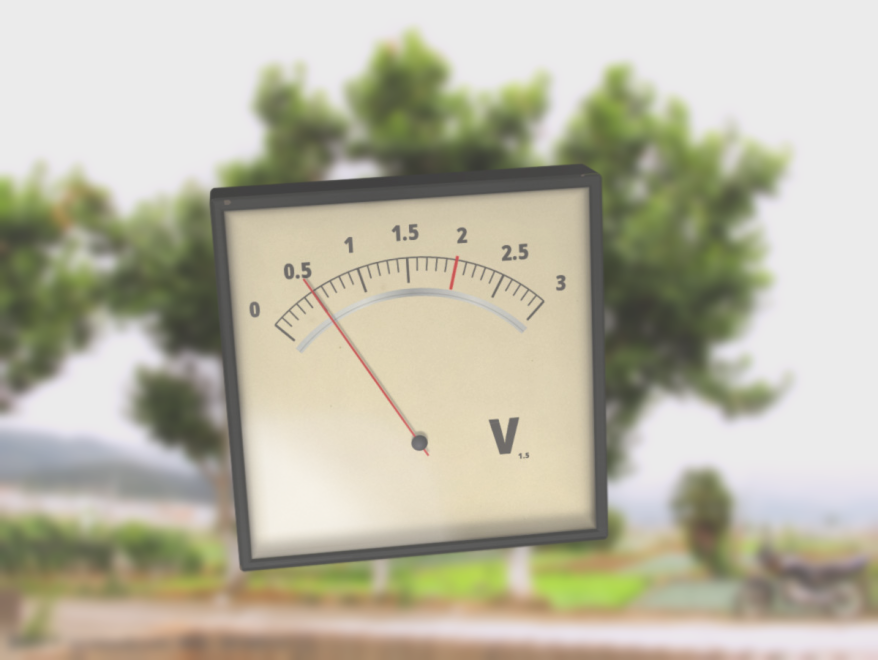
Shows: 0.5 V
